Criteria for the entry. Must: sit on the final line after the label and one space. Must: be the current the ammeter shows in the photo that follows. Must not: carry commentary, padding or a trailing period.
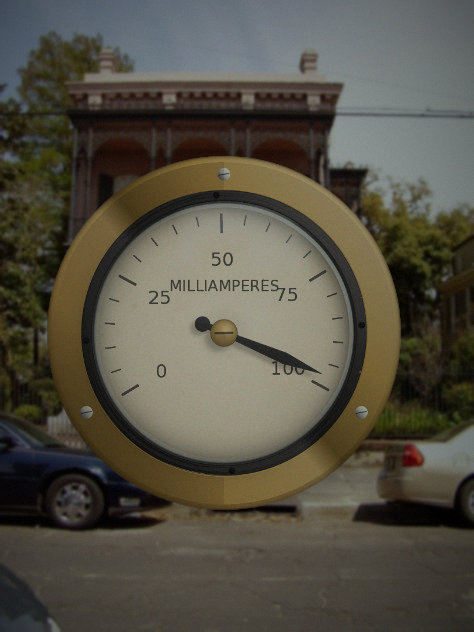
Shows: 97.5 mA
